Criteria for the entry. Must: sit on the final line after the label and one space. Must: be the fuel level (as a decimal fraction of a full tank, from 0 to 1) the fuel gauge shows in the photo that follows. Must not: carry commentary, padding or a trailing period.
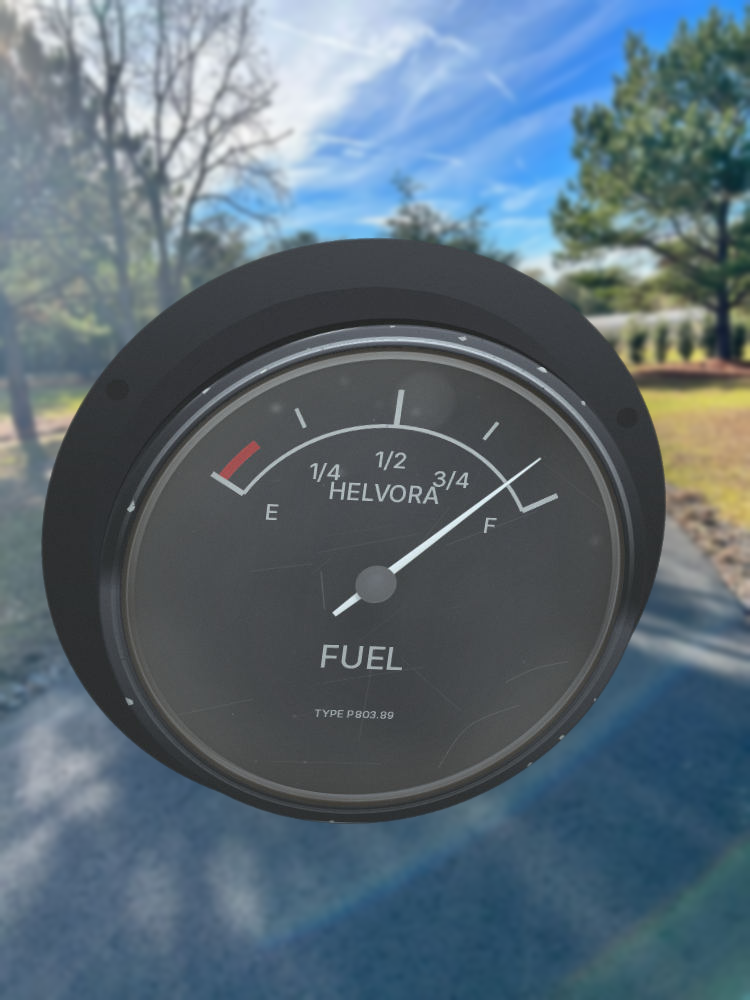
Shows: 0.875
